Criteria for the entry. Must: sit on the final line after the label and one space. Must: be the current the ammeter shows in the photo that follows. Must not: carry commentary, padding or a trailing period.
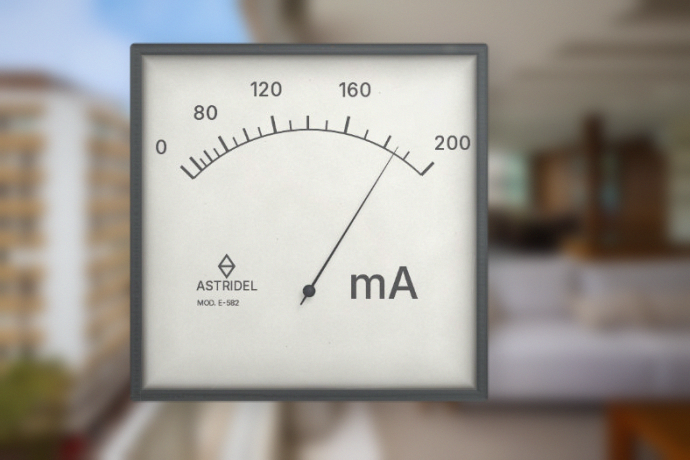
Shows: 185 mA
